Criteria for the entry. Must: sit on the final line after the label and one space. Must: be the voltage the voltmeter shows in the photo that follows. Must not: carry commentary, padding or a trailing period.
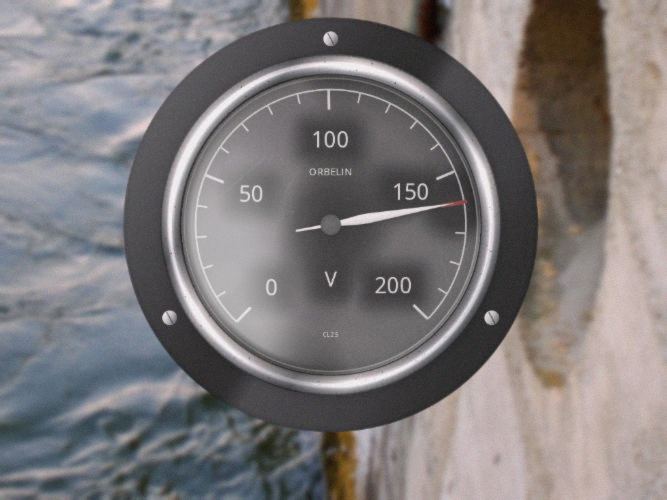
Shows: 160 V
